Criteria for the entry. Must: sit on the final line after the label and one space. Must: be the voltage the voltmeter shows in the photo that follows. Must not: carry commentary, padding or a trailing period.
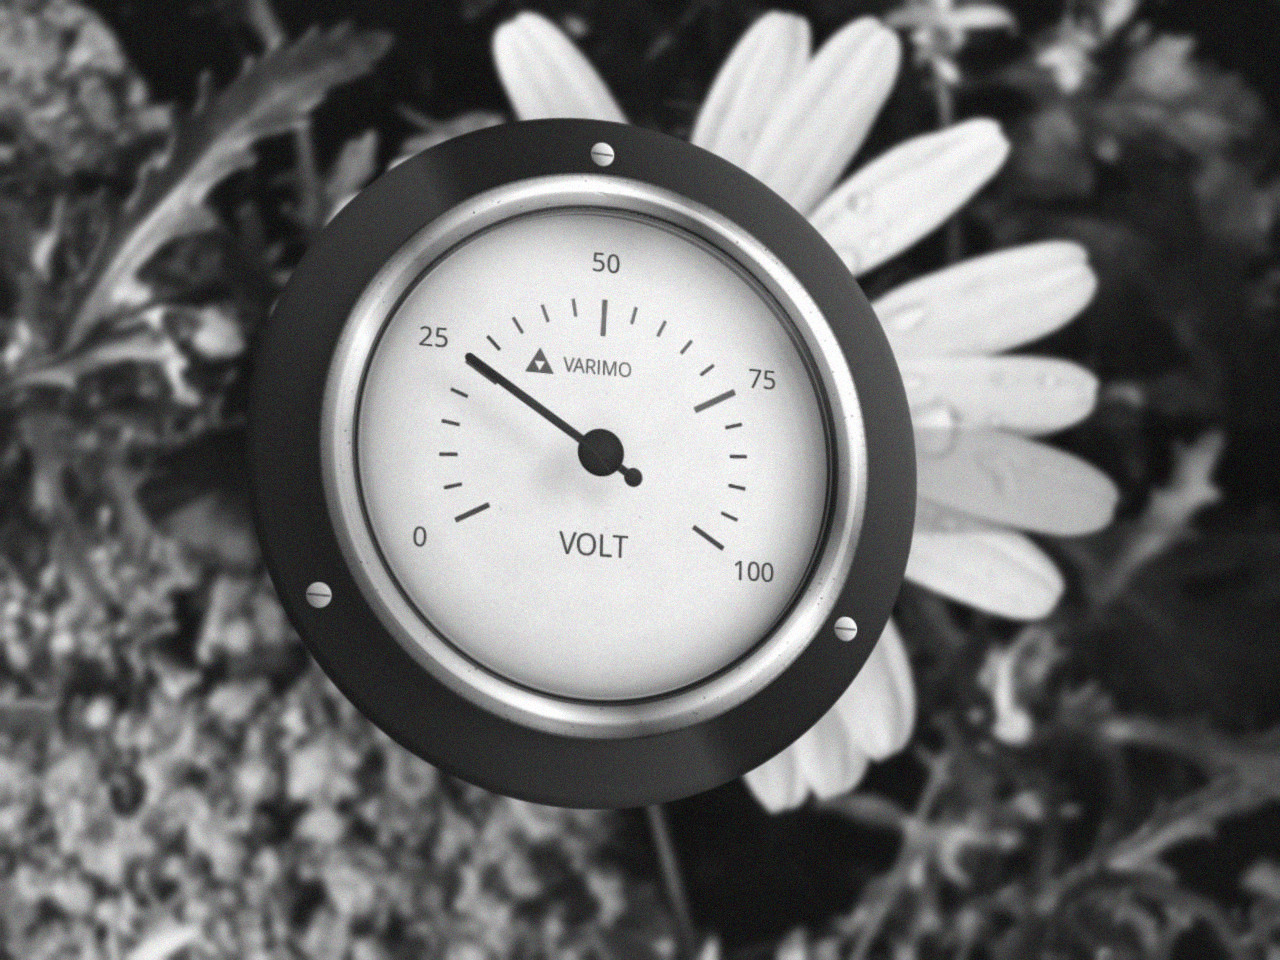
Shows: 25 V
